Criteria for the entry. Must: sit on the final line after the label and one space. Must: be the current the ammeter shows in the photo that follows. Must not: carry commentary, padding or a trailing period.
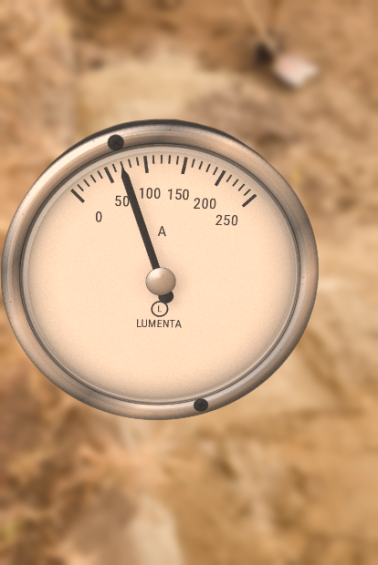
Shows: 70 A
